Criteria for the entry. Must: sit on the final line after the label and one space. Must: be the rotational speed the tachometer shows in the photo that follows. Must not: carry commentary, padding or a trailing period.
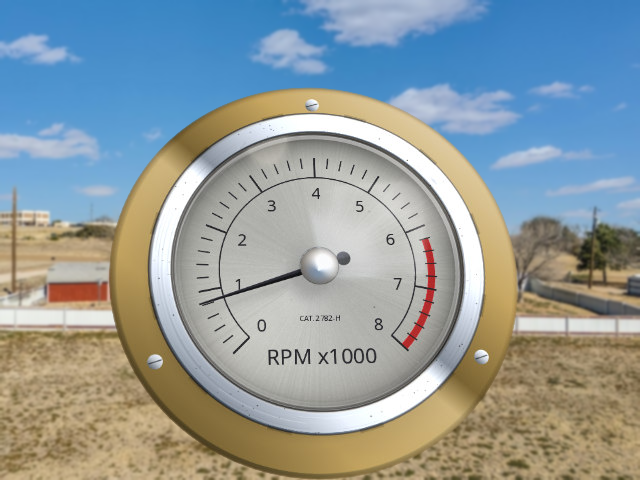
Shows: 800 rpm
